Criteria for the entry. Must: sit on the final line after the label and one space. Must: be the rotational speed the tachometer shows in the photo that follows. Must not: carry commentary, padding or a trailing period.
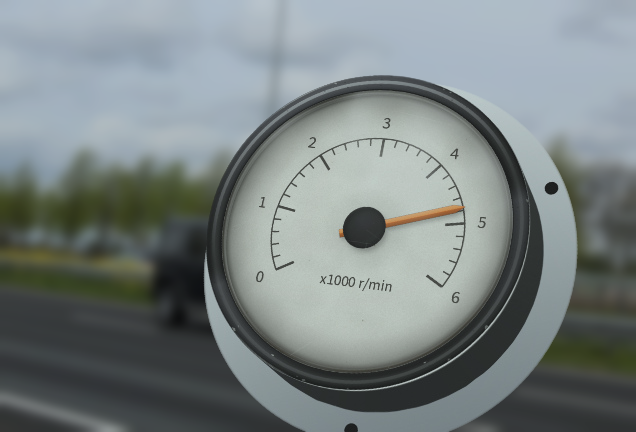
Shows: 4800 rpm
